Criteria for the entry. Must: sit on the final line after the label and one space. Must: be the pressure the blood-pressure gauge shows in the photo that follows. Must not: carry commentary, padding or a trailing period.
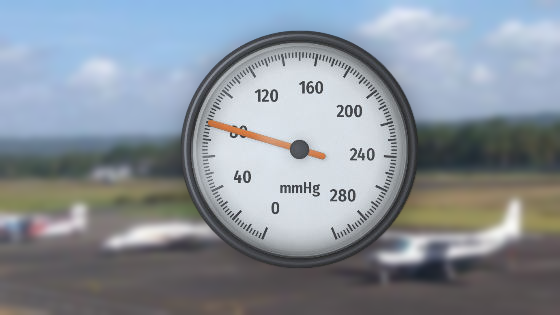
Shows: 80 mmHg
